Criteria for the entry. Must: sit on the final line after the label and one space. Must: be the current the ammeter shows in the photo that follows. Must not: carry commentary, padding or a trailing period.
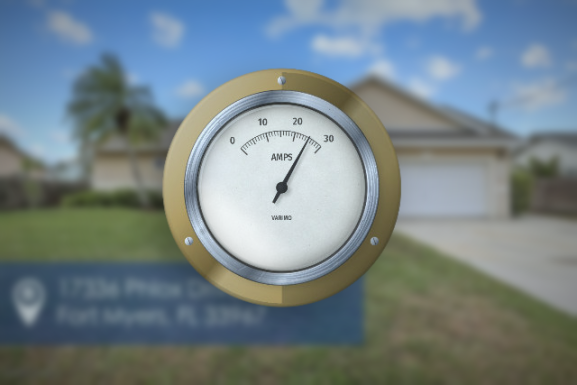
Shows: 25 A
